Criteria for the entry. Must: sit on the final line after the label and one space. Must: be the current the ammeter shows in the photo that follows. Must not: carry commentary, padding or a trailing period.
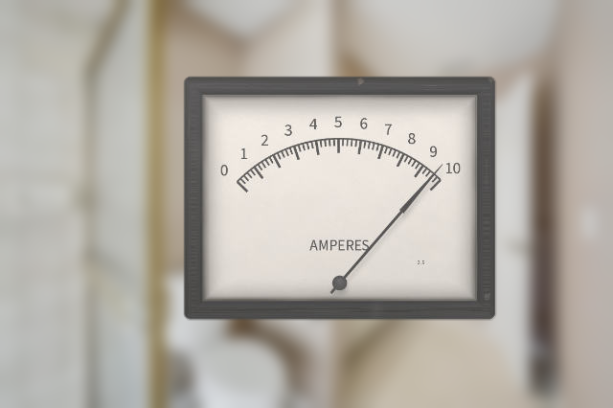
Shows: 9.6 A
